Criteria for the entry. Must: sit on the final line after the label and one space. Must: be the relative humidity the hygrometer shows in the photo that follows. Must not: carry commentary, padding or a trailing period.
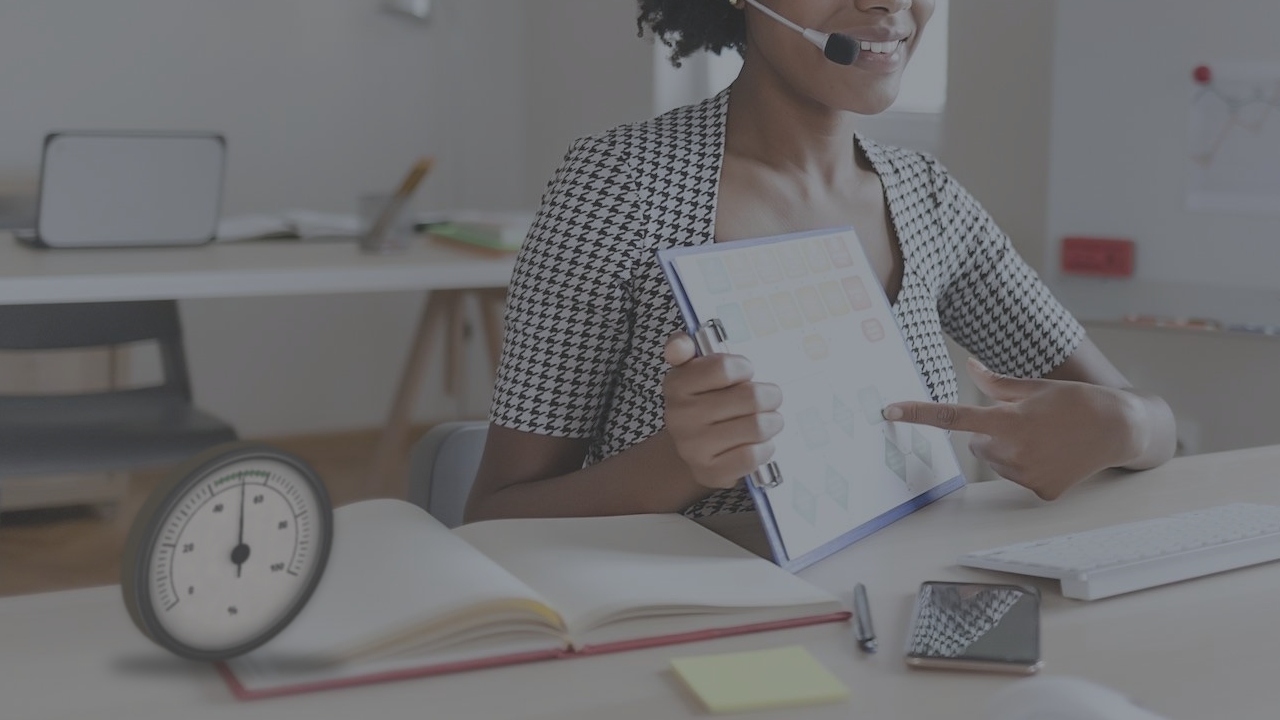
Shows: 50 %
